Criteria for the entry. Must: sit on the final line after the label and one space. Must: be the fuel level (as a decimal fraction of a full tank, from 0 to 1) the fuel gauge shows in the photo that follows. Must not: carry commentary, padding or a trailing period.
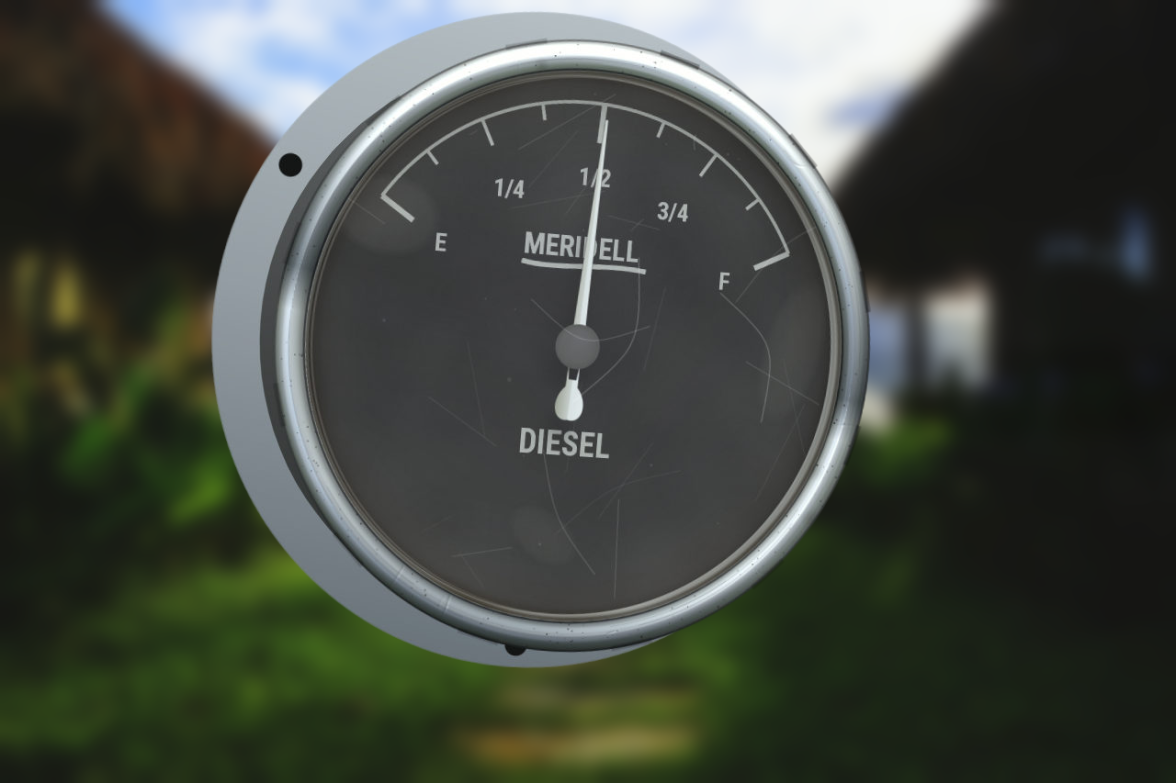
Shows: 0.5
